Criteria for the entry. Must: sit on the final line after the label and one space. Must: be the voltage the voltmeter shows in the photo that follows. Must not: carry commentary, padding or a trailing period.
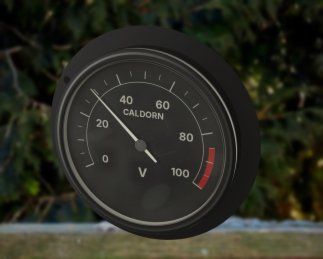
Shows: 30 V
